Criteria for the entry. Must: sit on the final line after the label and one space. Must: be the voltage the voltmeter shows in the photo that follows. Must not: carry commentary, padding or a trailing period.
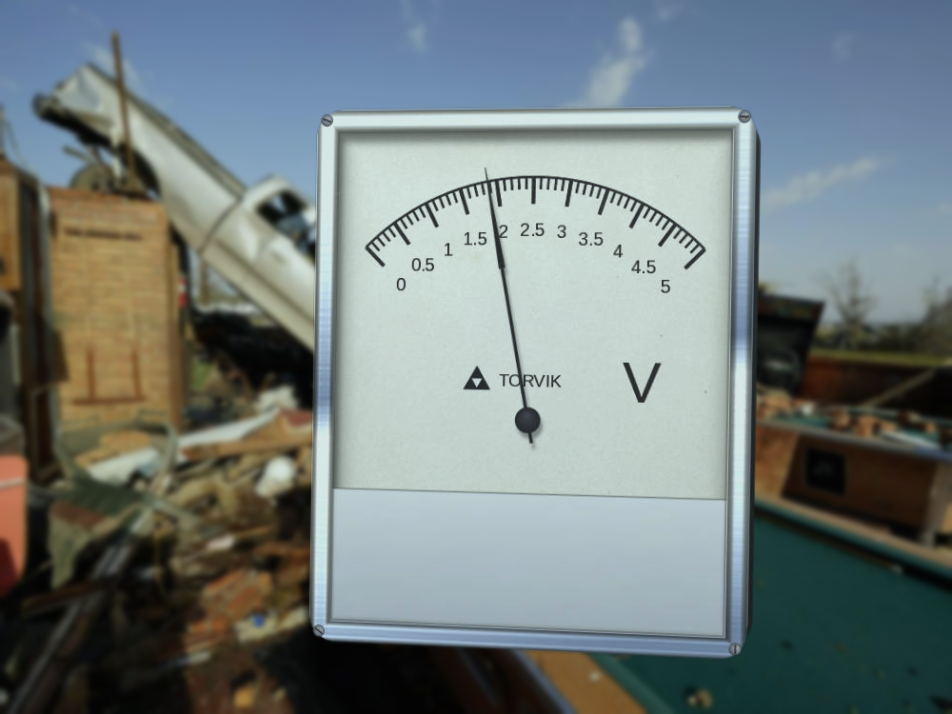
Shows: 1.9 V
